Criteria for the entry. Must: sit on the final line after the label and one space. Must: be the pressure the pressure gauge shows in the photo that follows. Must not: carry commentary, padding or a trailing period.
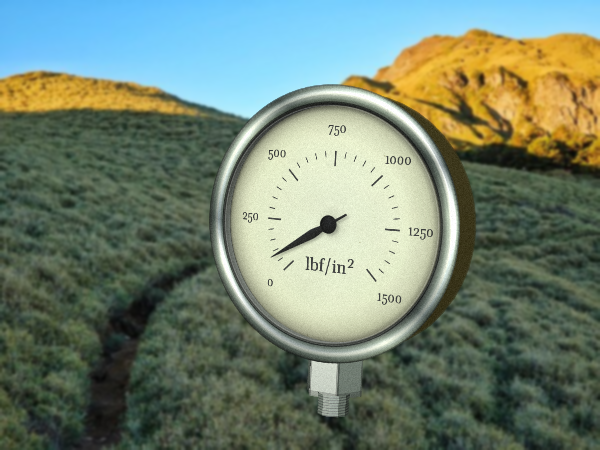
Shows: 75 psi
